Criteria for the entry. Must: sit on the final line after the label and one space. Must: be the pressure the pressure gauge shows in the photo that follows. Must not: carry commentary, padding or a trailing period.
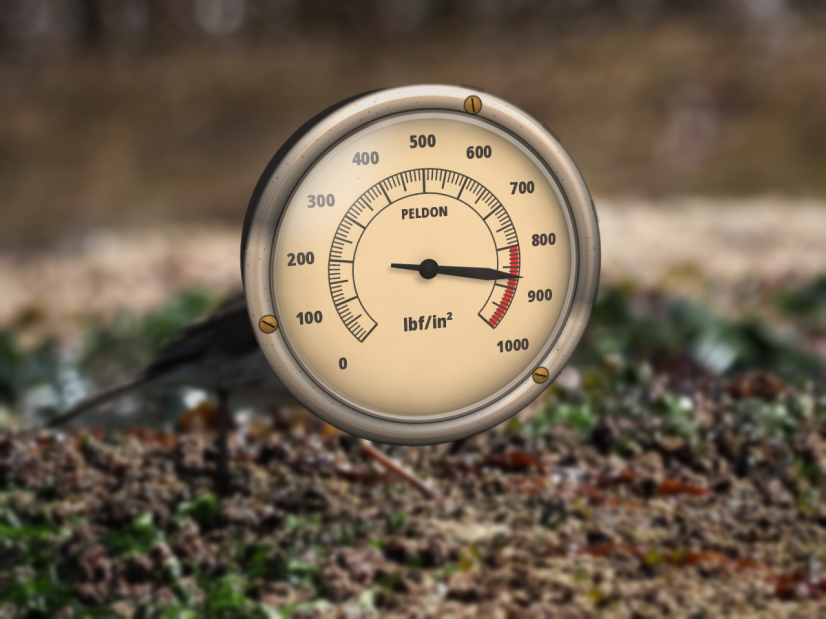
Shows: 870 psi
